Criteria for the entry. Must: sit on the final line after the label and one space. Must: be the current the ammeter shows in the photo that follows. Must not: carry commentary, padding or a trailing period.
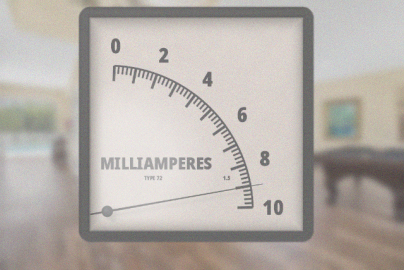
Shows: 9 mA
